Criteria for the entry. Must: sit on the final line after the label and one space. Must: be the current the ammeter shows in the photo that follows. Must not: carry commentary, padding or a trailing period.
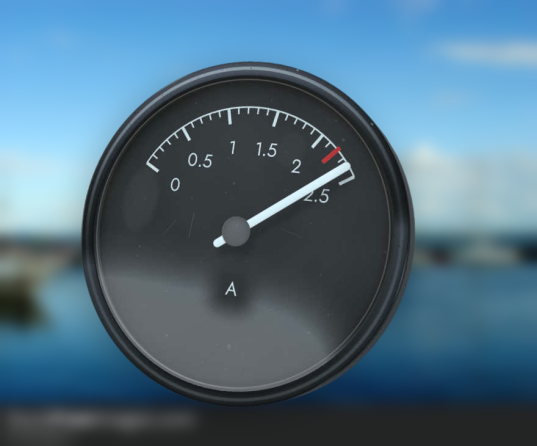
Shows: 2.4 A
